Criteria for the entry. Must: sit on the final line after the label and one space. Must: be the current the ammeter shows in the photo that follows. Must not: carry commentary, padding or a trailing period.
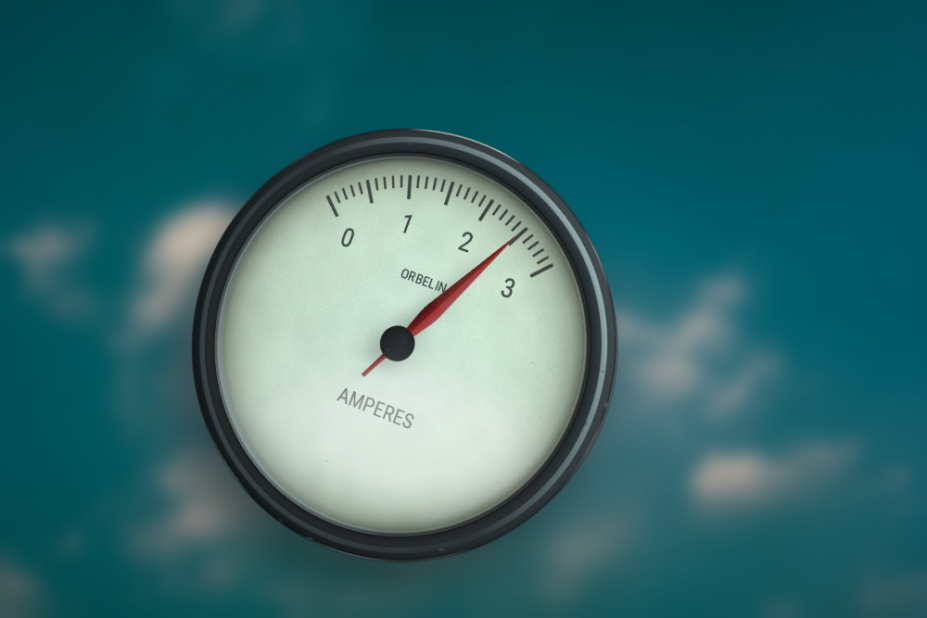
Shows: 2.5 A
